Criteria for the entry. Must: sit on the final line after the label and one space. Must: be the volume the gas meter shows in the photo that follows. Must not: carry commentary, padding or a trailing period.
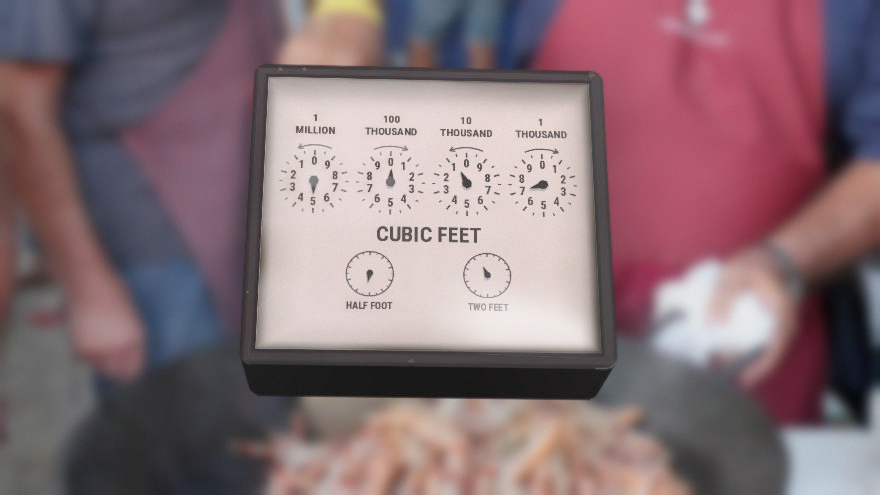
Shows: 500700 ft³
